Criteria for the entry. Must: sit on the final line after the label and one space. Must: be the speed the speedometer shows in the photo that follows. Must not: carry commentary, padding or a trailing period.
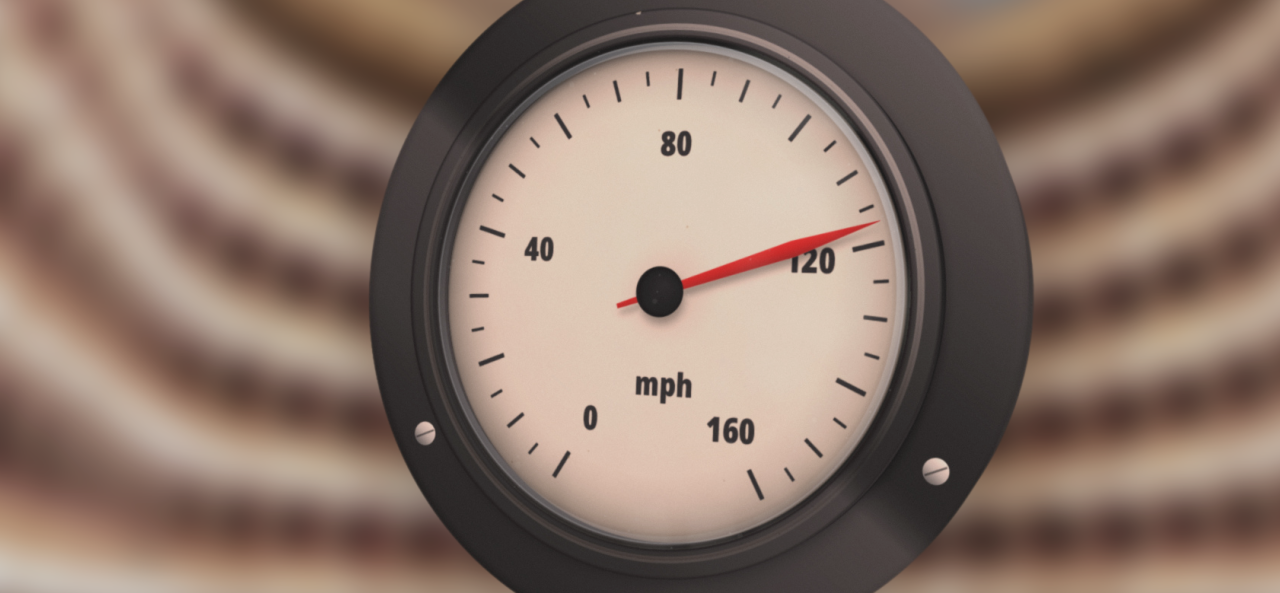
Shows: 117.5 mph
